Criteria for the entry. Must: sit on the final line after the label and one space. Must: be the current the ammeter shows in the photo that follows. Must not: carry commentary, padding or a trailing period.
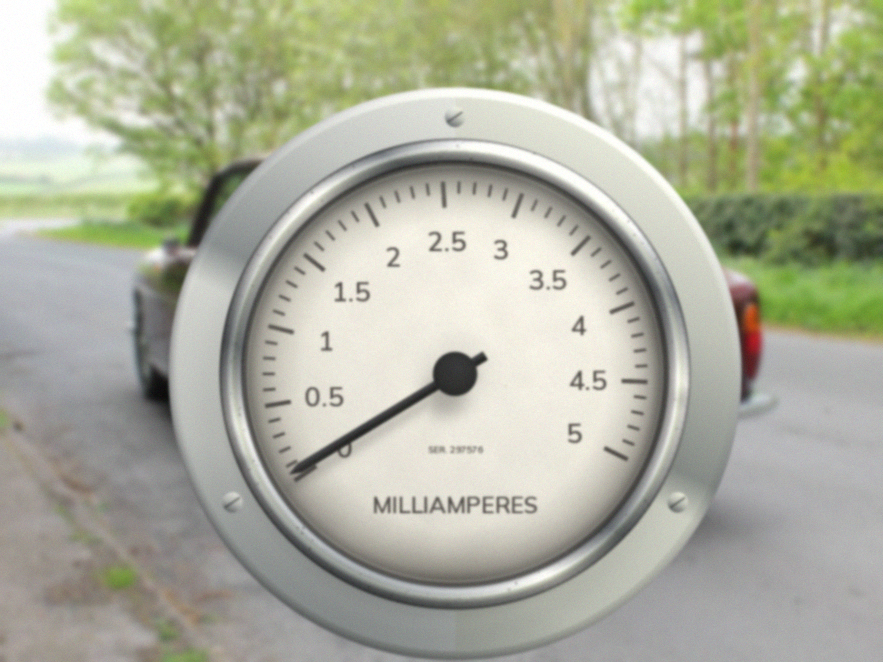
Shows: 0.05 mA
